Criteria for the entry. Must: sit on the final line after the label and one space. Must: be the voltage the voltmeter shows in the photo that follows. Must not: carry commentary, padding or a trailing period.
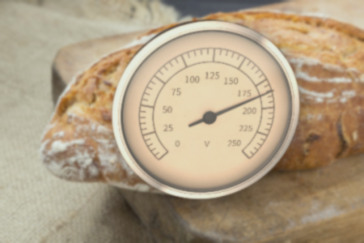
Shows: 185 V
